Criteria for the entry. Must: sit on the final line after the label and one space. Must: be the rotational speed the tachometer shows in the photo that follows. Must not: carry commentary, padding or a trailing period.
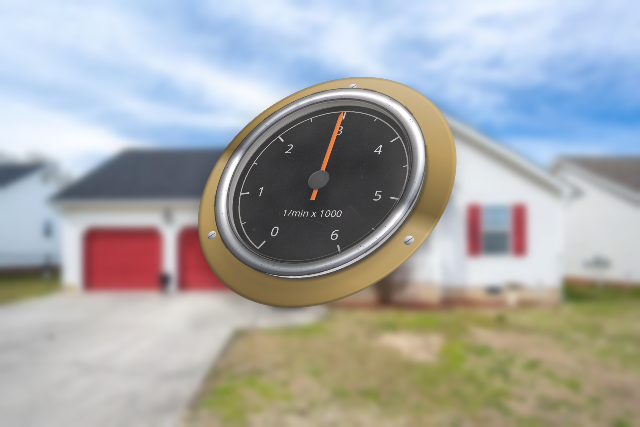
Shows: 3000 rpm
